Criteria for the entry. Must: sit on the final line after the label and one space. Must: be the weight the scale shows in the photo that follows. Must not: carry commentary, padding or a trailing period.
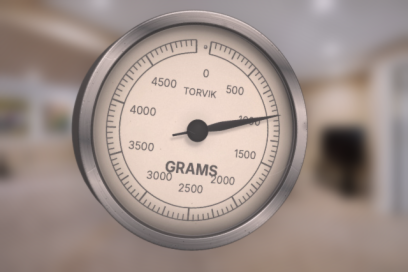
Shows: 1000 g
